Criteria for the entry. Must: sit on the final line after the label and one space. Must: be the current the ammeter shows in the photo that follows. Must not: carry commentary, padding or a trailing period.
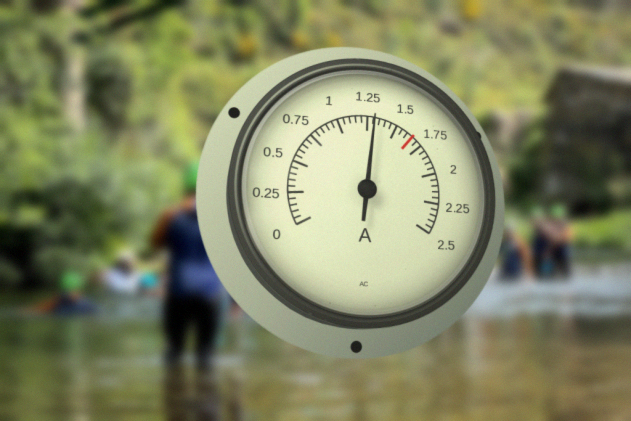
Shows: 1.3 A
